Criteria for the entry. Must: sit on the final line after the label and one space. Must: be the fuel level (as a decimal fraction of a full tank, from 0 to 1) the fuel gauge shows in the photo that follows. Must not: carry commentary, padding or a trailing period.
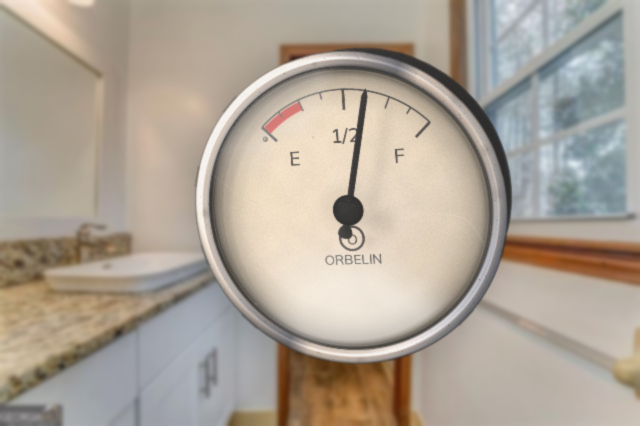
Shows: 0.625
